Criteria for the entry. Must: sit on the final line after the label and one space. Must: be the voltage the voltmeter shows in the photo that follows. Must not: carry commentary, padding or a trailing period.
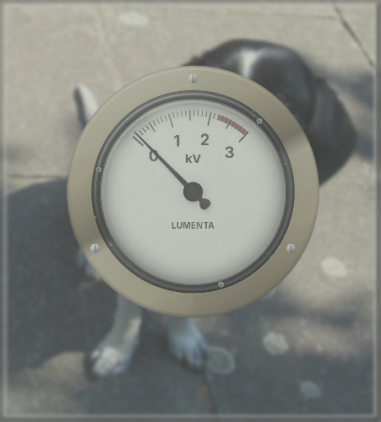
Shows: 0.1 kV
